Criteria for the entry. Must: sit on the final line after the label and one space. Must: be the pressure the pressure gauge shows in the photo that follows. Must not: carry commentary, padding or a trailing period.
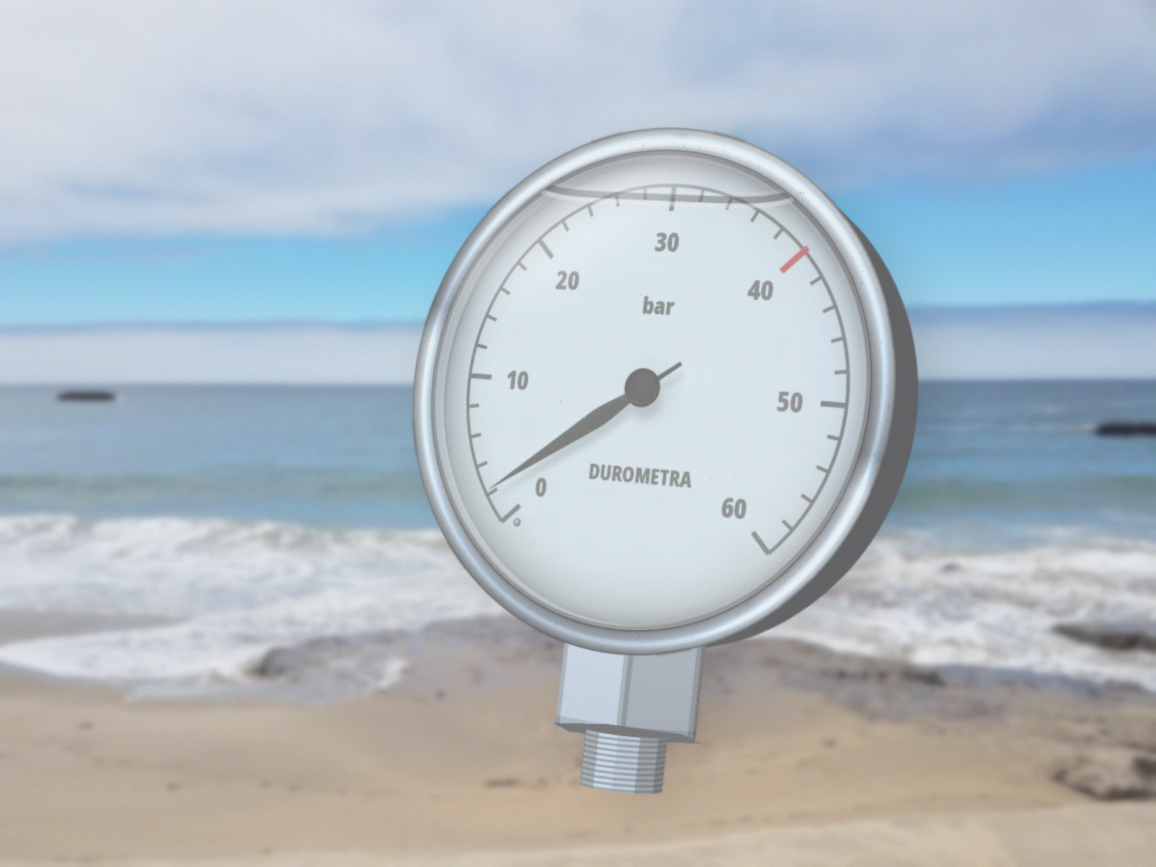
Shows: 2 bar
